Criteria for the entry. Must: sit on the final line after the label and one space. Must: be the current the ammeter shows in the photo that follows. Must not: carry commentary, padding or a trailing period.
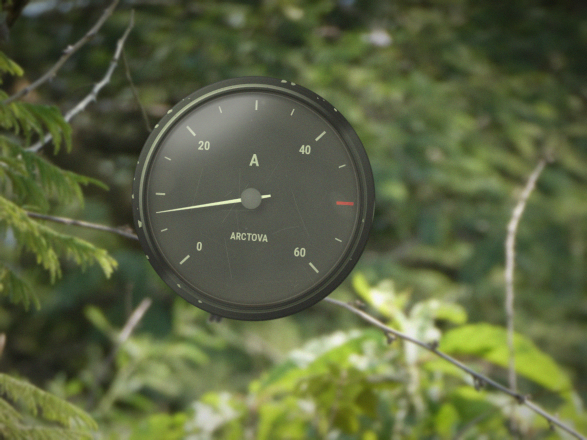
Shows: 7.5 A
